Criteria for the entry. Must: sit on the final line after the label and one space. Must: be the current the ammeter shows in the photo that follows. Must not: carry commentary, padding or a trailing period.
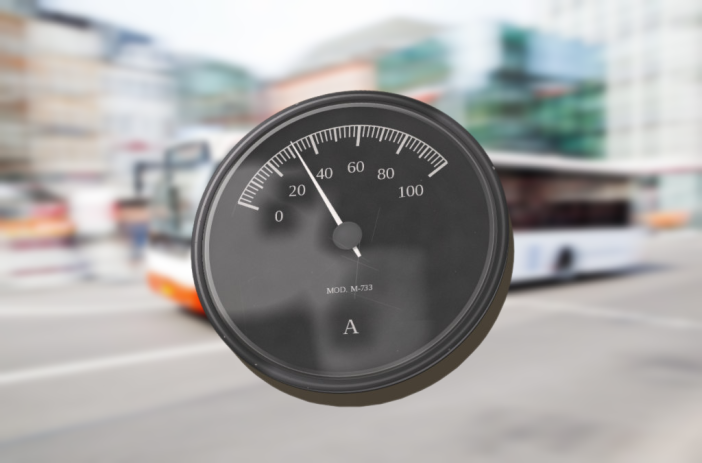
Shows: 32 A
